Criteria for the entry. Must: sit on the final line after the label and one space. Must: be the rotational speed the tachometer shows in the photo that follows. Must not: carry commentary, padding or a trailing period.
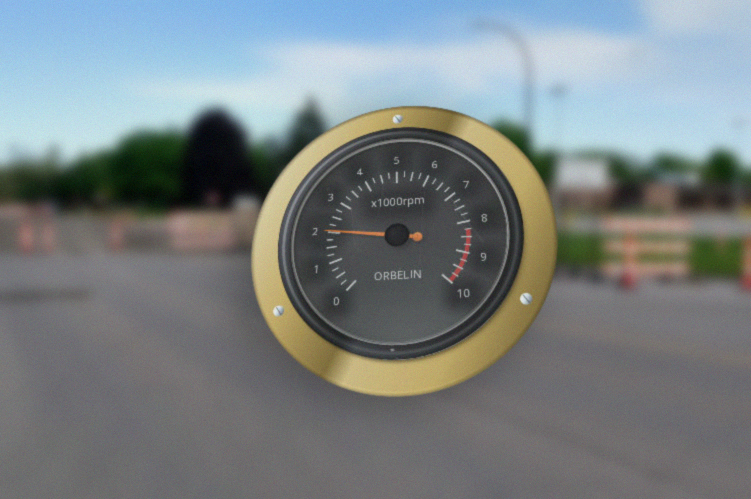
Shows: 2000 rpm
